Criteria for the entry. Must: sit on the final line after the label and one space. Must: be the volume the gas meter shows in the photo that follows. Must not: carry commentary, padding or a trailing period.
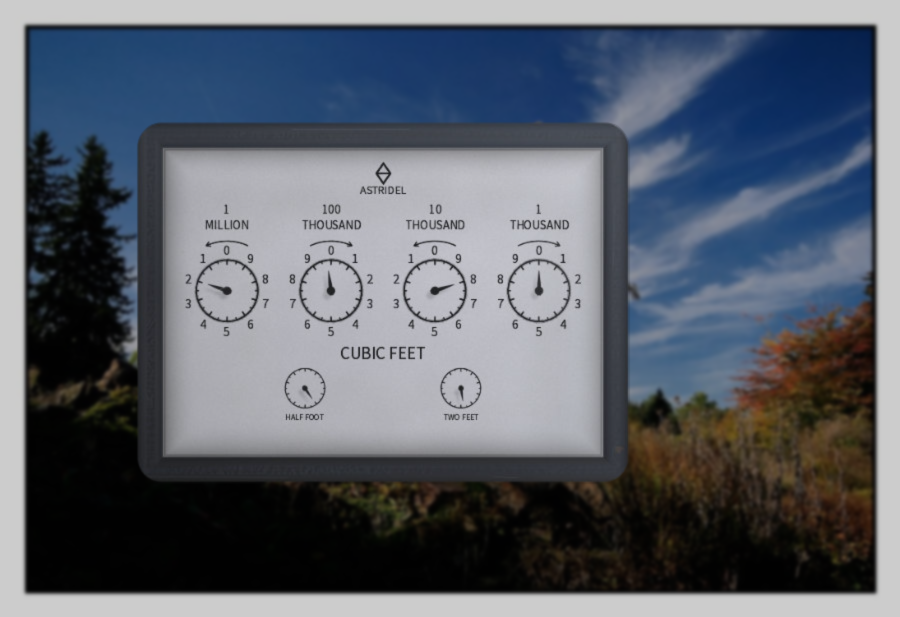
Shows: 198000 ft³
